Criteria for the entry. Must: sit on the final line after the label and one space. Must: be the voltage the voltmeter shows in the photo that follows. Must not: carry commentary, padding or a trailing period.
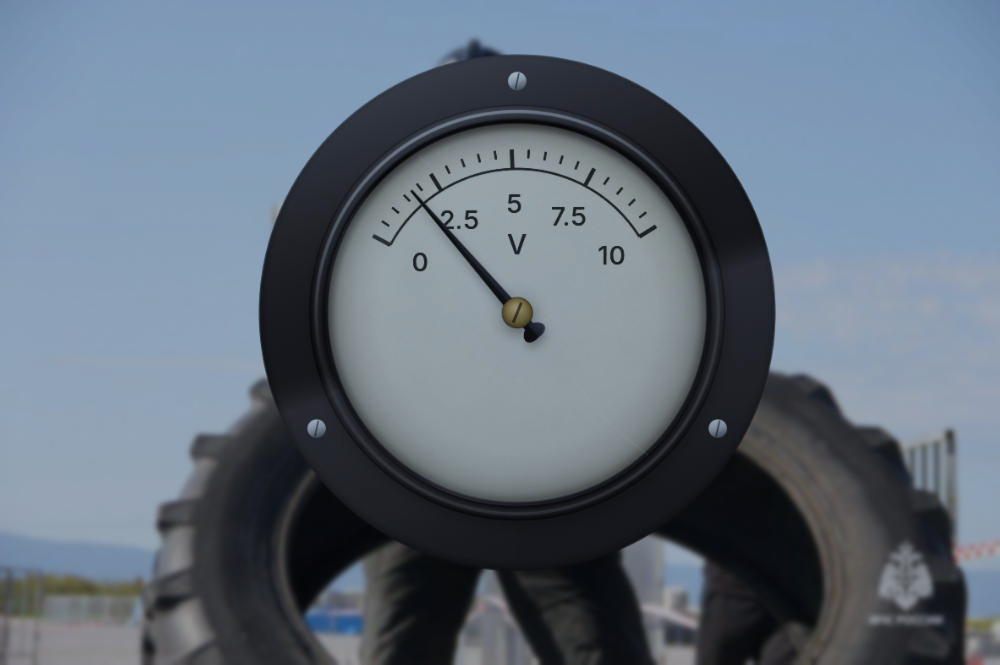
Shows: 1.75 V
